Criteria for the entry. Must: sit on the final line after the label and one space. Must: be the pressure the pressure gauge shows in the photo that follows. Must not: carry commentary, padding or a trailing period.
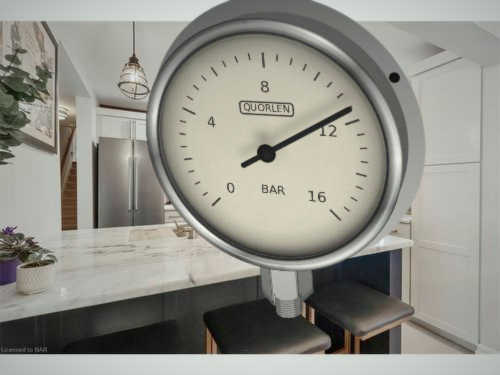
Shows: 11.5 bar
